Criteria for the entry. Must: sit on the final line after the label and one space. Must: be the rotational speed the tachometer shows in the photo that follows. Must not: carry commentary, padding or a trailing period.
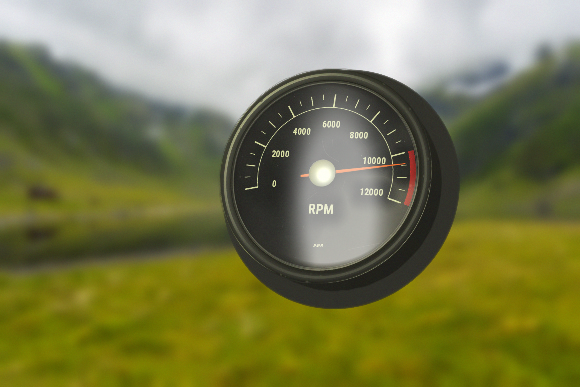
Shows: 10500 rpm
